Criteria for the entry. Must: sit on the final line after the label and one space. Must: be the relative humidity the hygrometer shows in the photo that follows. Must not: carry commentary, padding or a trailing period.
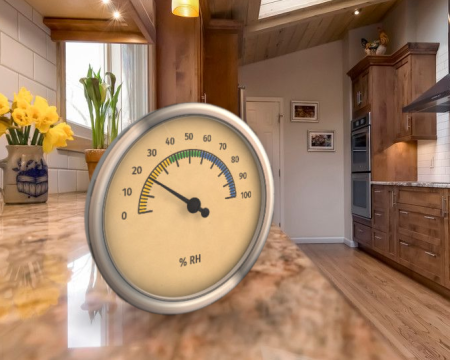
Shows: 20 %
